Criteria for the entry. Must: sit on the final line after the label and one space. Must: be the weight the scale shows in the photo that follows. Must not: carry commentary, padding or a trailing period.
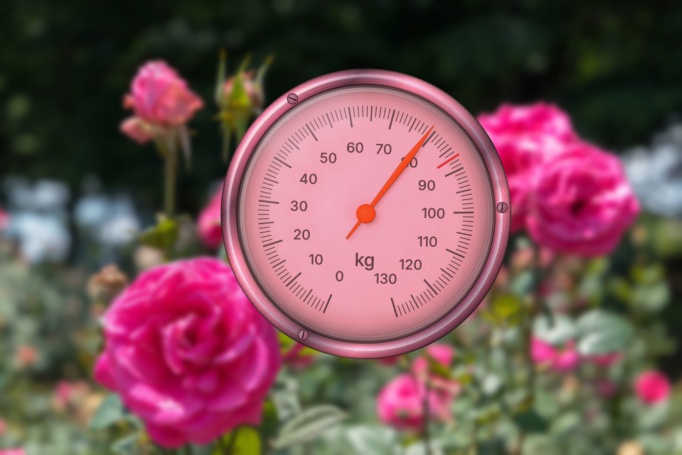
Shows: 79 kg
